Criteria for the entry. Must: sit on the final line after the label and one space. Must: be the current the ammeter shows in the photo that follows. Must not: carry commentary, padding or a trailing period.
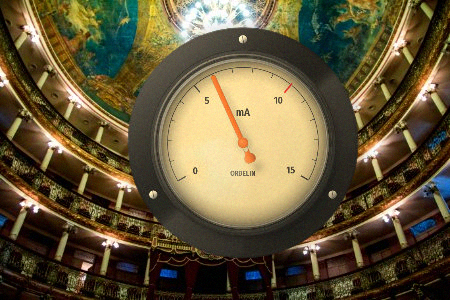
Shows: 6 mA
